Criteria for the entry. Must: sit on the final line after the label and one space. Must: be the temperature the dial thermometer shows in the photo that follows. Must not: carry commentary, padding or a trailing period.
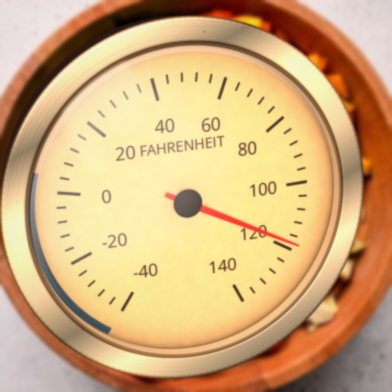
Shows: 118 °F
